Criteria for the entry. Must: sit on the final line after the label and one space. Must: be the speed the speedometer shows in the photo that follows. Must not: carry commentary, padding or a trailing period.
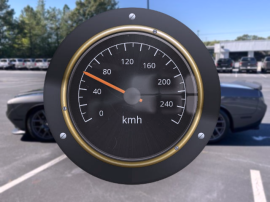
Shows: 60 km/h
